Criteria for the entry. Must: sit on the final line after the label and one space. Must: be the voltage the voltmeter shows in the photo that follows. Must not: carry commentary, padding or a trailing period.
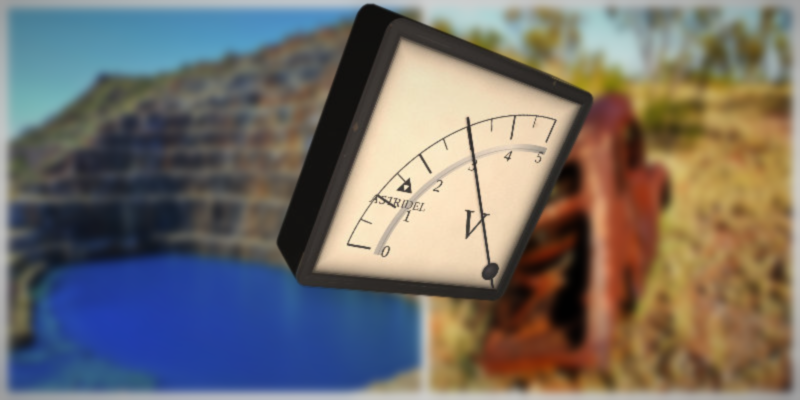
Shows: 3 V
